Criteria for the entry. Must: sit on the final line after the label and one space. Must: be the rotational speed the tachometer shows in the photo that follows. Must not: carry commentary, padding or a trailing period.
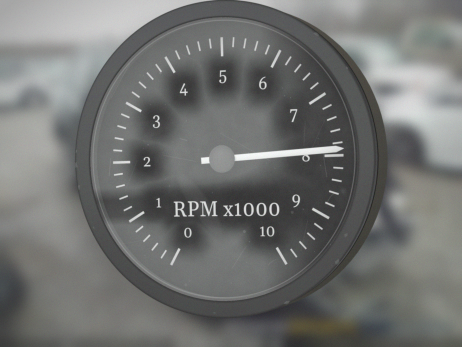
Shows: 7900 rpm
